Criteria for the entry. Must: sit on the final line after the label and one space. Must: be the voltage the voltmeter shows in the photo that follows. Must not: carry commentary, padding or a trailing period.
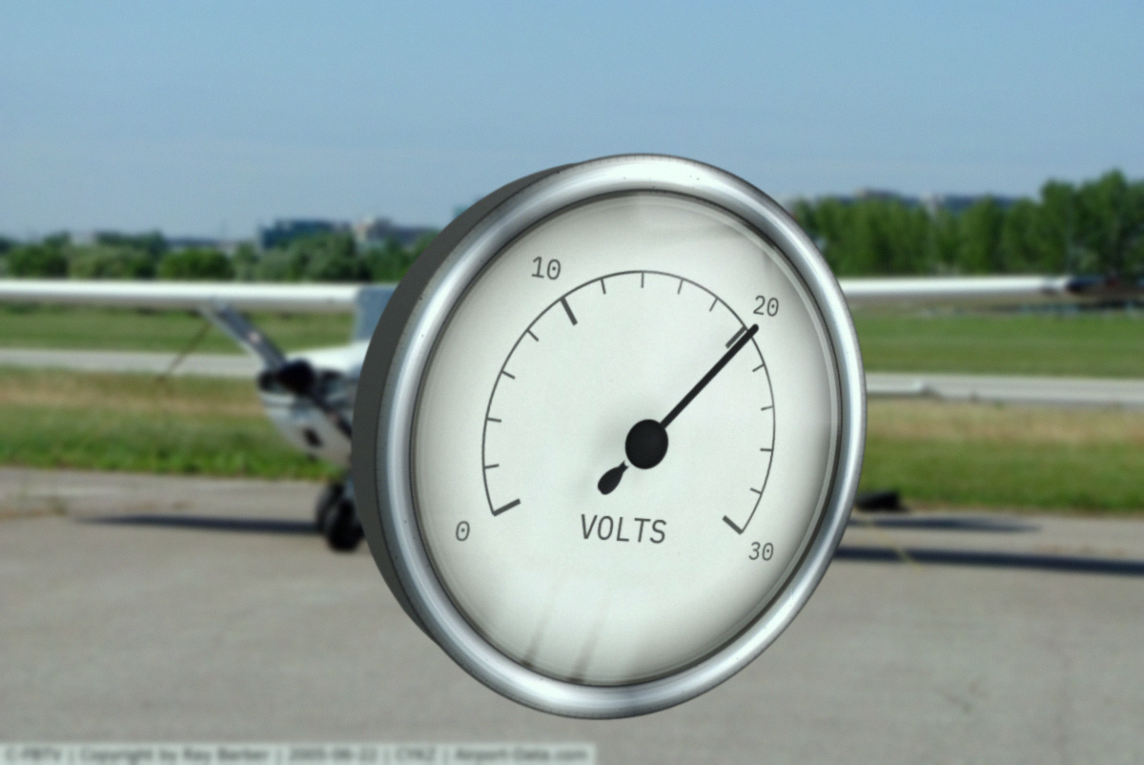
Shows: 20 V
